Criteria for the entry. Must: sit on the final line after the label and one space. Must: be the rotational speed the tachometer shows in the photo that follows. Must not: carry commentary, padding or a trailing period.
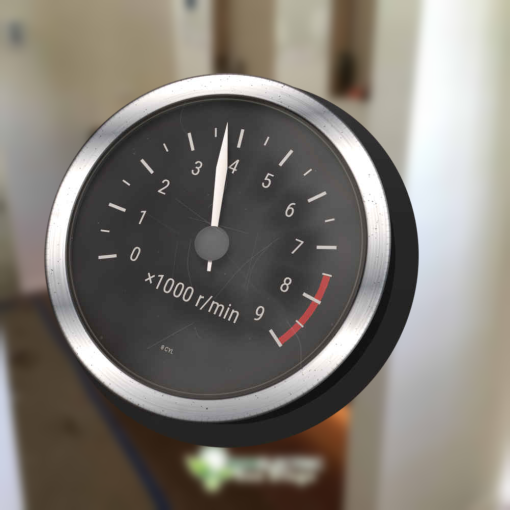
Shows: 3750 rpm
